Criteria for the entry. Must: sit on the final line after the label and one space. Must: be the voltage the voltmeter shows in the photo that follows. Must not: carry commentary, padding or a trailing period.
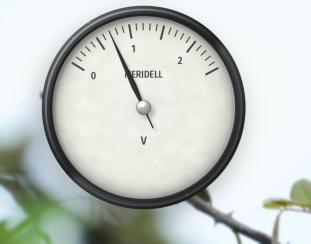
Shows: 0.7 V
